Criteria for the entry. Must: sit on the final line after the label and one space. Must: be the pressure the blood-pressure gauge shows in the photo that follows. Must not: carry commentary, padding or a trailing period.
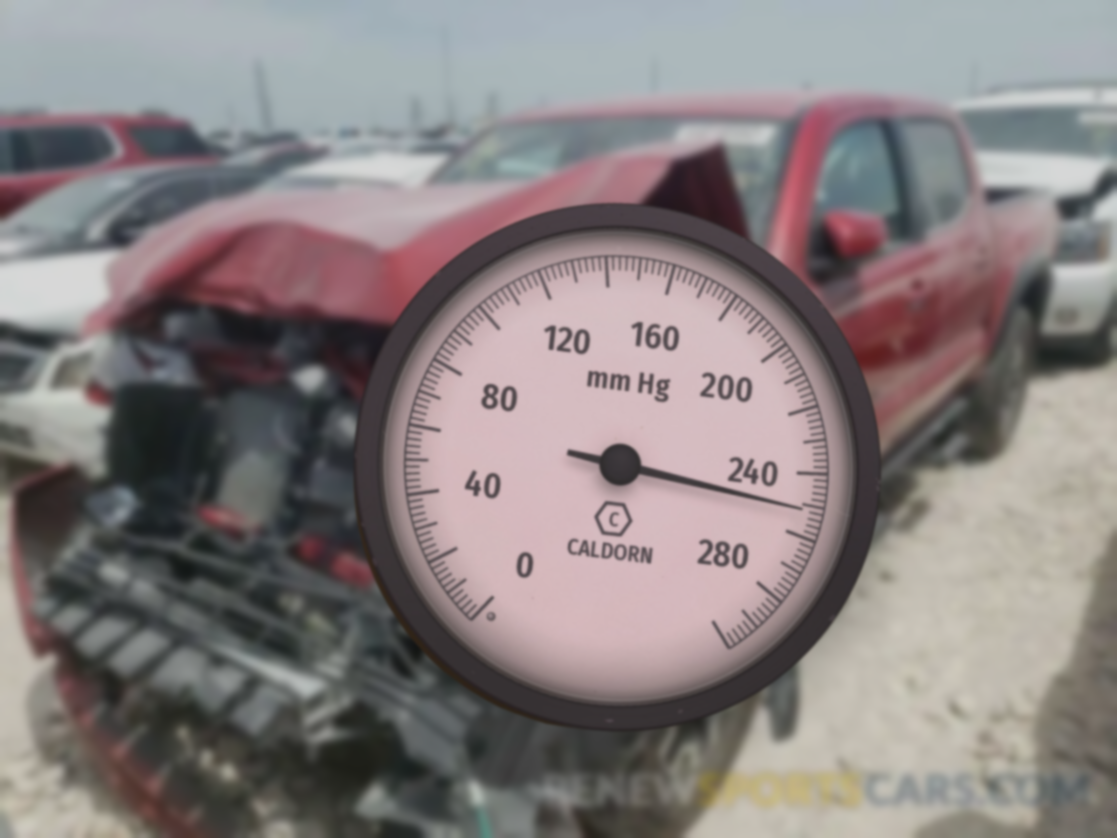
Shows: 252 mmHg
